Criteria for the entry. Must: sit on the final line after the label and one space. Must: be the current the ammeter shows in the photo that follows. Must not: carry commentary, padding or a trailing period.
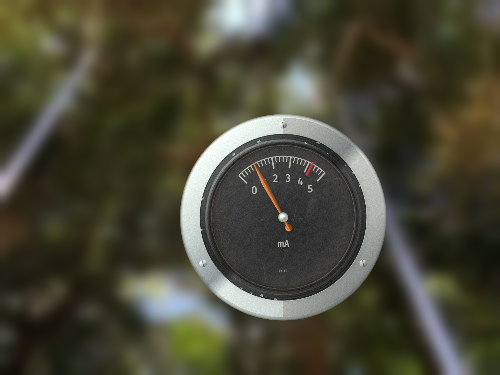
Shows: 1 mA
